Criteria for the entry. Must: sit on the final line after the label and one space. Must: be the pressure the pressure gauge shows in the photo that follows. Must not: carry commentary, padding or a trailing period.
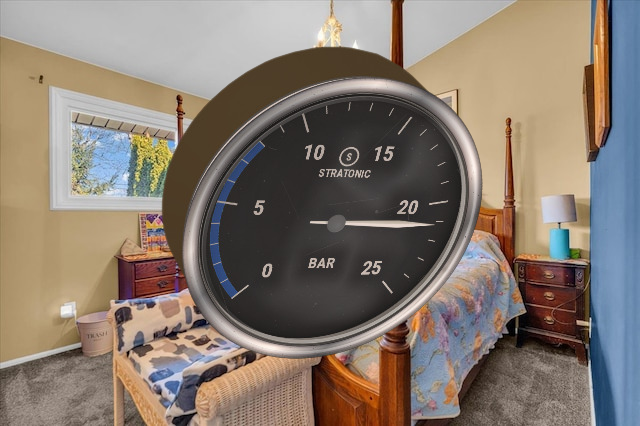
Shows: 21 bar
